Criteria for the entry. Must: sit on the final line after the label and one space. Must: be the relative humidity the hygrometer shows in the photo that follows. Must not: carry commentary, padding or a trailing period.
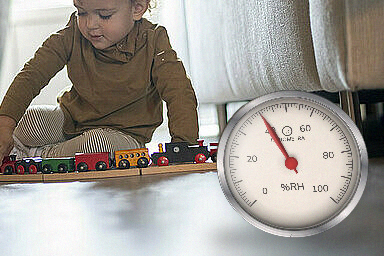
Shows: 40 %
